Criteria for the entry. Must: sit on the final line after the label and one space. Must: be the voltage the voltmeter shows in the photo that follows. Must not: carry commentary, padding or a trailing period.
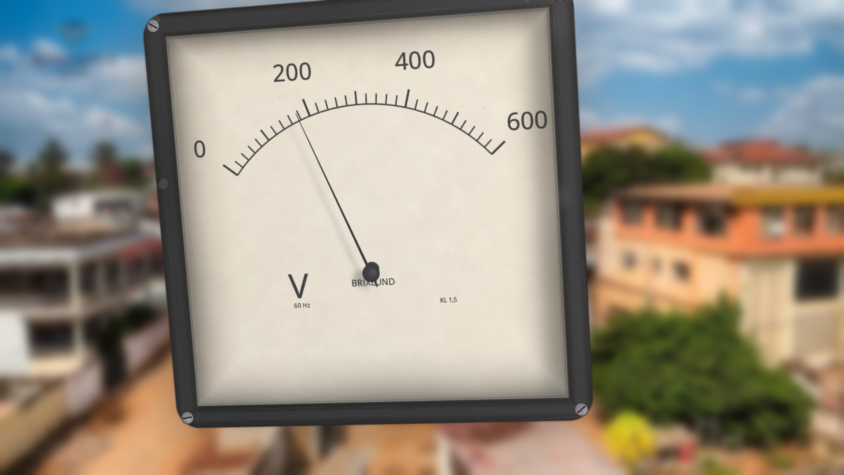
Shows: 180 V
